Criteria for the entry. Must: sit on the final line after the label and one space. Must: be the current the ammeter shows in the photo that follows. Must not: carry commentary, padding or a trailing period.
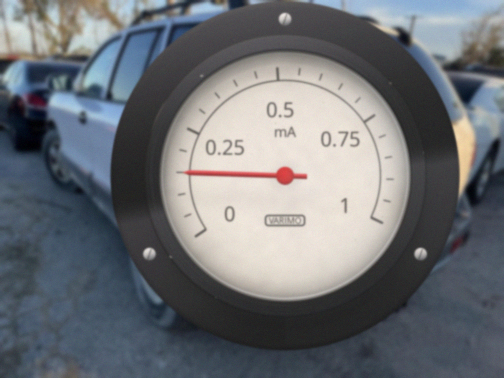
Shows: 0.15 mA
